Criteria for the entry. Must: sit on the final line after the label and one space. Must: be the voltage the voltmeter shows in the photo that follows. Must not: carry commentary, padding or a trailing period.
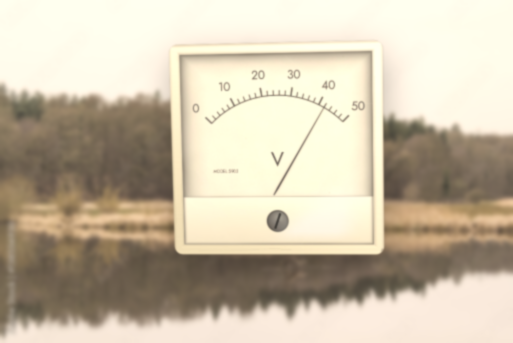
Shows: 42 V
